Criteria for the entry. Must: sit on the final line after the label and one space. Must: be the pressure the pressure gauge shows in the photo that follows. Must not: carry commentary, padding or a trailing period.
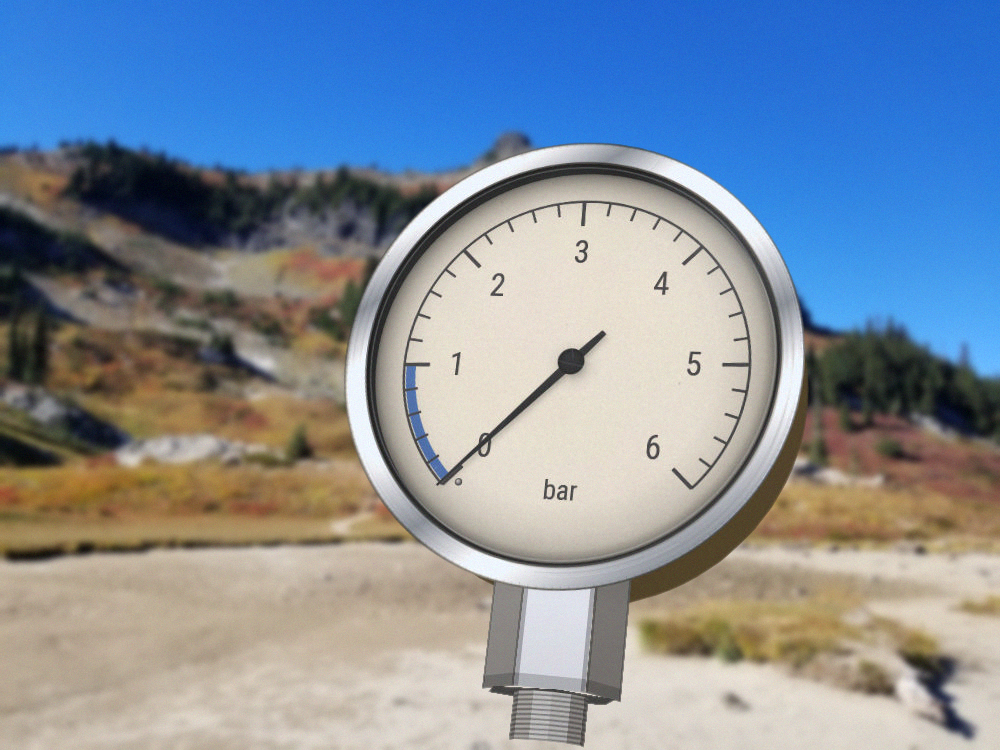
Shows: 0 bar
